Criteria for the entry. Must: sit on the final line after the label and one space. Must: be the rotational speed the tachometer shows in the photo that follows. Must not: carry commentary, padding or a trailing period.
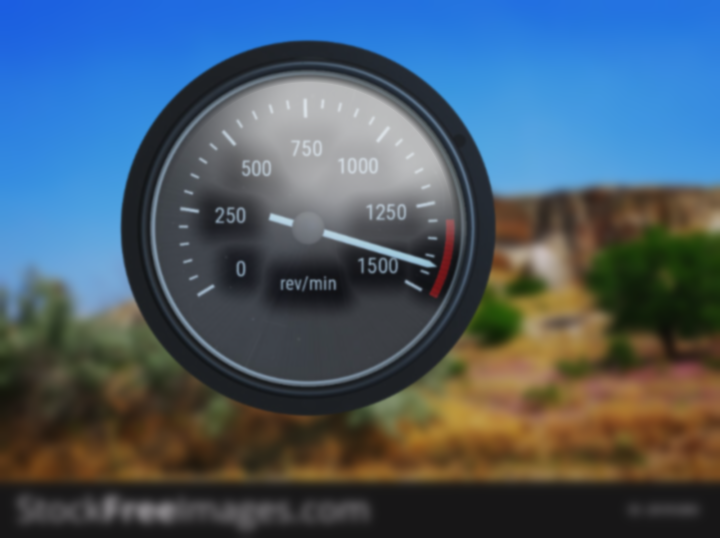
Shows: 1425 rpm
